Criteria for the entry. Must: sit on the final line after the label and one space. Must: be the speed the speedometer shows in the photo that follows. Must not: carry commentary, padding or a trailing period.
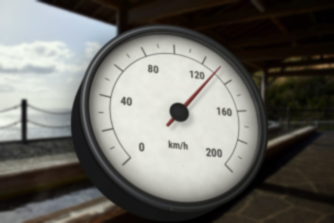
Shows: 130 km/h
